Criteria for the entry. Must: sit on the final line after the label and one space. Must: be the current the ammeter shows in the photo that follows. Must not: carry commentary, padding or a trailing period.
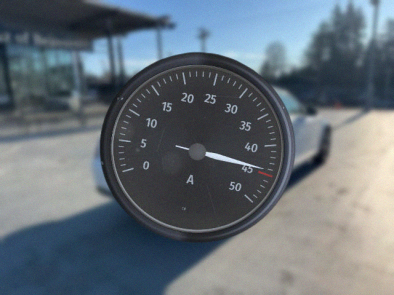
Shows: 44 A
